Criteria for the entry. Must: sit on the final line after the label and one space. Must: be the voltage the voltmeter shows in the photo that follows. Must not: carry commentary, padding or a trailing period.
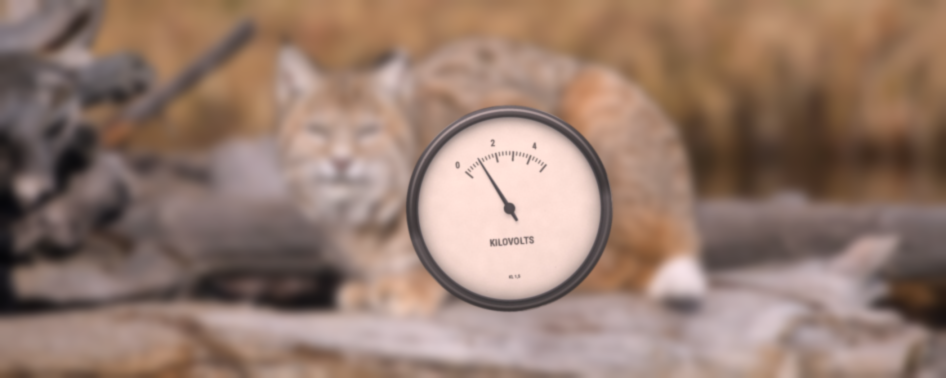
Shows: 1 kV
